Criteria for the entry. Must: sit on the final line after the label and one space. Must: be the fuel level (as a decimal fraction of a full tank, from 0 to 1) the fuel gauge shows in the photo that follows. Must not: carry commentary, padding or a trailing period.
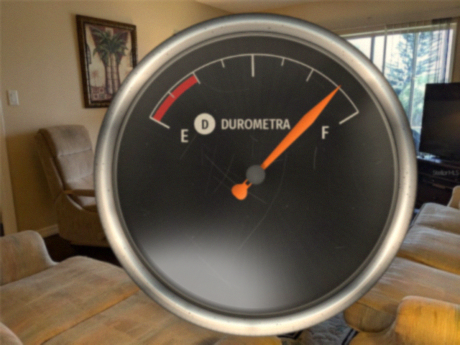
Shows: 0.875
